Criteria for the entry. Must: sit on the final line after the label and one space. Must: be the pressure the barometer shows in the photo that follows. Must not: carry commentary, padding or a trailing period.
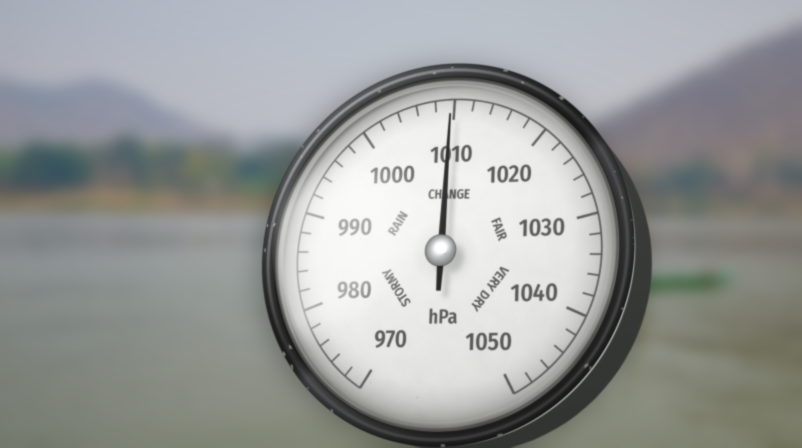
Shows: 1010 hPa
